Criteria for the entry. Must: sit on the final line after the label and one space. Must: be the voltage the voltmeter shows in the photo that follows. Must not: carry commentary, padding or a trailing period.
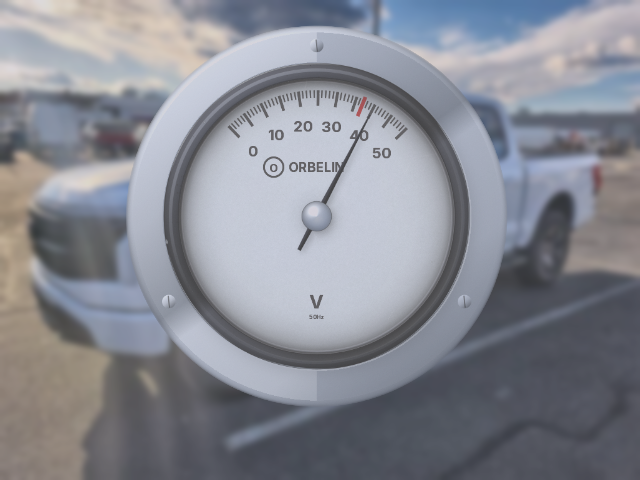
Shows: 40 V
